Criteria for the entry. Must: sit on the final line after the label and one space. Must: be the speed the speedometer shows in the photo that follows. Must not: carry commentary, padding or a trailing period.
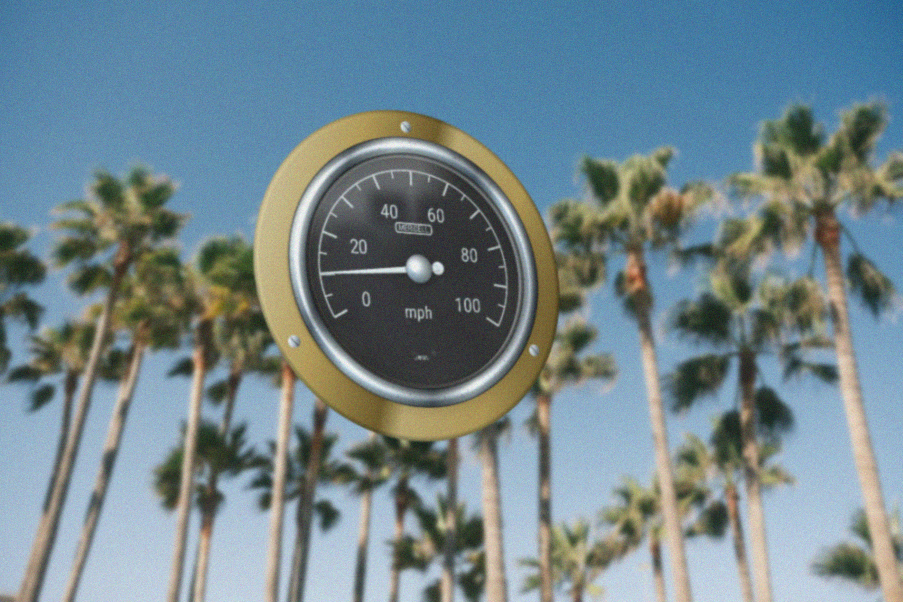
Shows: 10 mph
